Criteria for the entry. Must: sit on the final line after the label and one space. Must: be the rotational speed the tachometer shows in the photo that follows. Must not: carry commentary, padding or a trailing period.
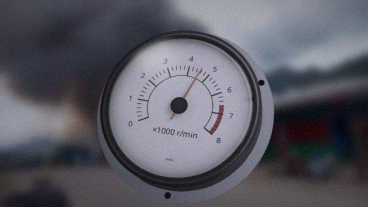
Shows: 4600 rpm
